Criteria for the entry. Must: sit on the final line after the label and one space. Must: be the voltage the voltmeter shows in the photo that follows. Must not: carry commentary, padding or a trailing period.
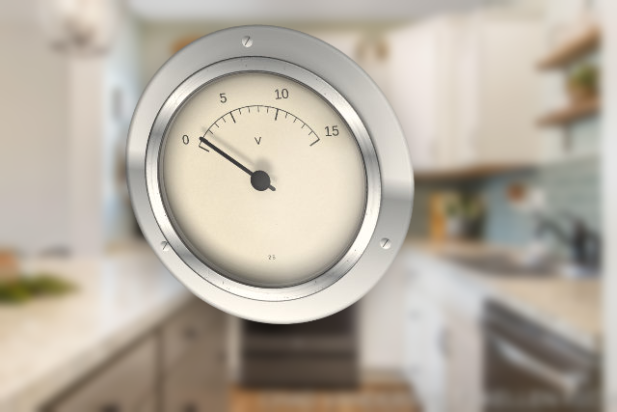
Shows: 1 V
